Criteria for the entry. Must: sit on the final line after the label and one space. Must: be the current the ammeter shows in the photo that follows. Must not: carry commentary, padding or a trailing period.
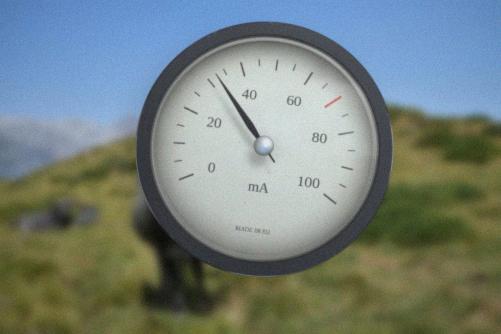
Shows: 32.5 mA
